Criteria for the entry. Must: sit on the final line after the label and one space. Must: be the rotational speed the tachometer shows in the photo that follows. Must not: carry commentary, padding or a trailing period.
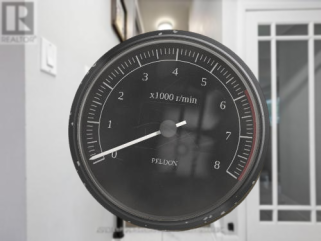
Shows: 100 rpm
